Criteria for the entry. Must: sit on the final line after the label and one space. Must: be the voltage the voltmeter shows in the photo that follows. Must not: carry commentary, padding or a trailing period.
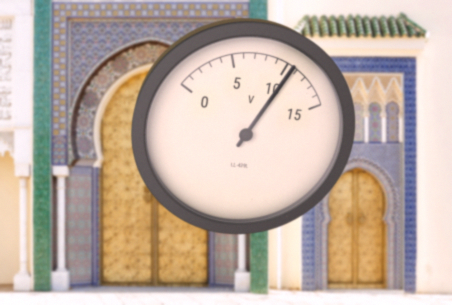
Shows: 10.5 V
